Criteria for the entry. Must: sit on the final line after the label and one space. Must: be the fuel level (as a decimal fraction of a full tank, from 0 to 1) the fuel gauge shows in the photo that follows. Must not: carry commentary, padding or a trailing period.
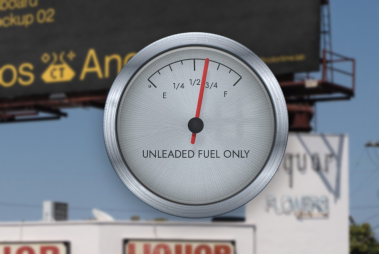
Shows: 0.625
